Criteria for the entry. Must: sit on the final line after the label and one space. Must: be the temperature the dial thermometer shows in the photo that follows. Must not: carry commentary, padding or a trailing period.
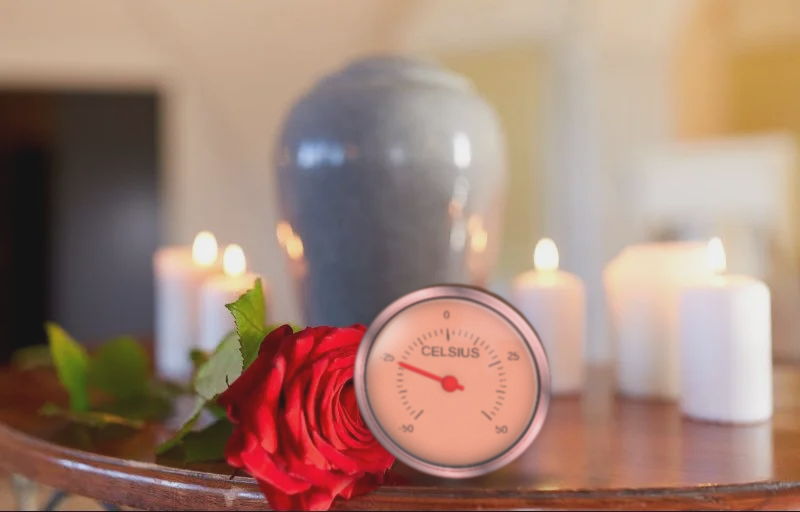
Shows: -25 °C
